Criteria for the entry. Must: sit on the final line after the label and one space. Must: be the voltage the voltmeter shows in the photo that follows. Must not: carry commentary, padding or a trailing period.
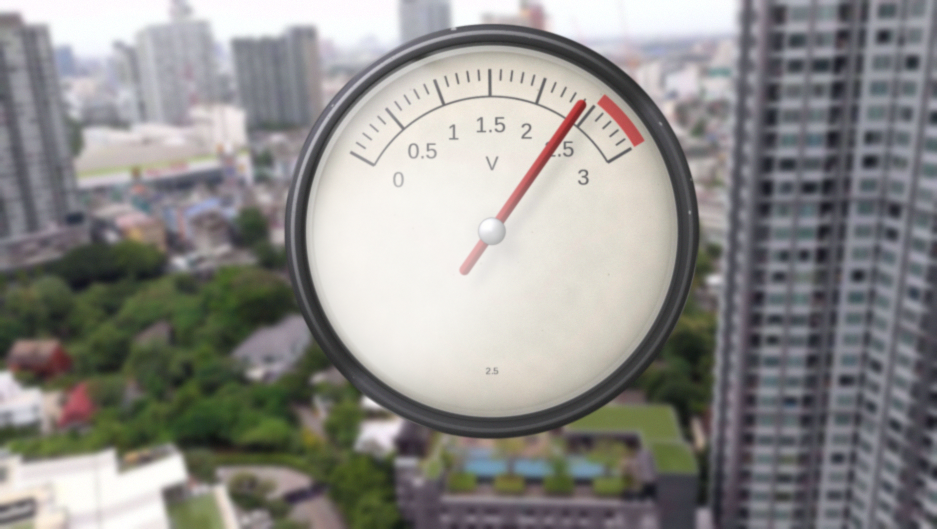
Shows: 2.4 V
